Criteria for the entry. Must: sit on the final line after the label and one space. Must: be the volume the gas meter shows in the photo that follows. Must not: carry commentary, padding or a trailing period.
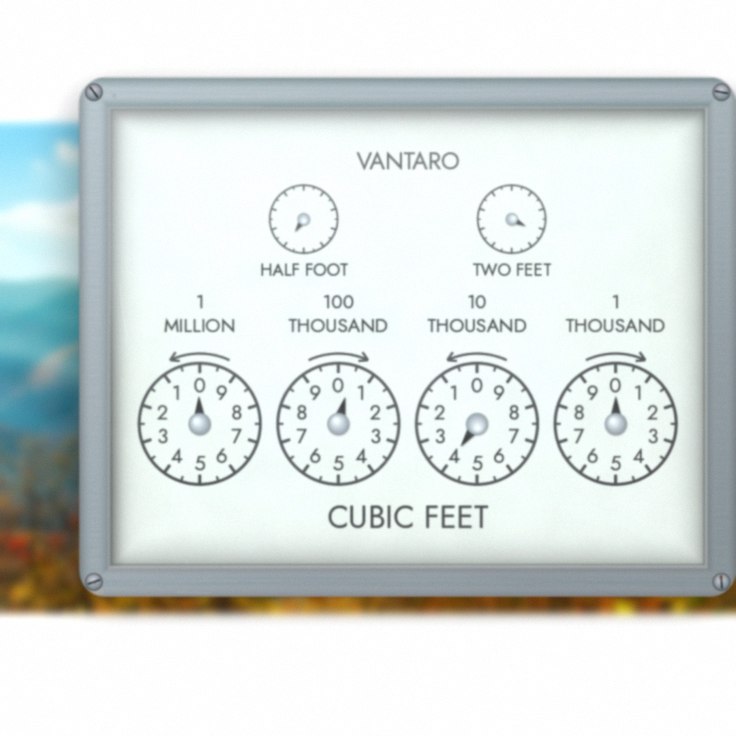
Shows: 4000 ft³
